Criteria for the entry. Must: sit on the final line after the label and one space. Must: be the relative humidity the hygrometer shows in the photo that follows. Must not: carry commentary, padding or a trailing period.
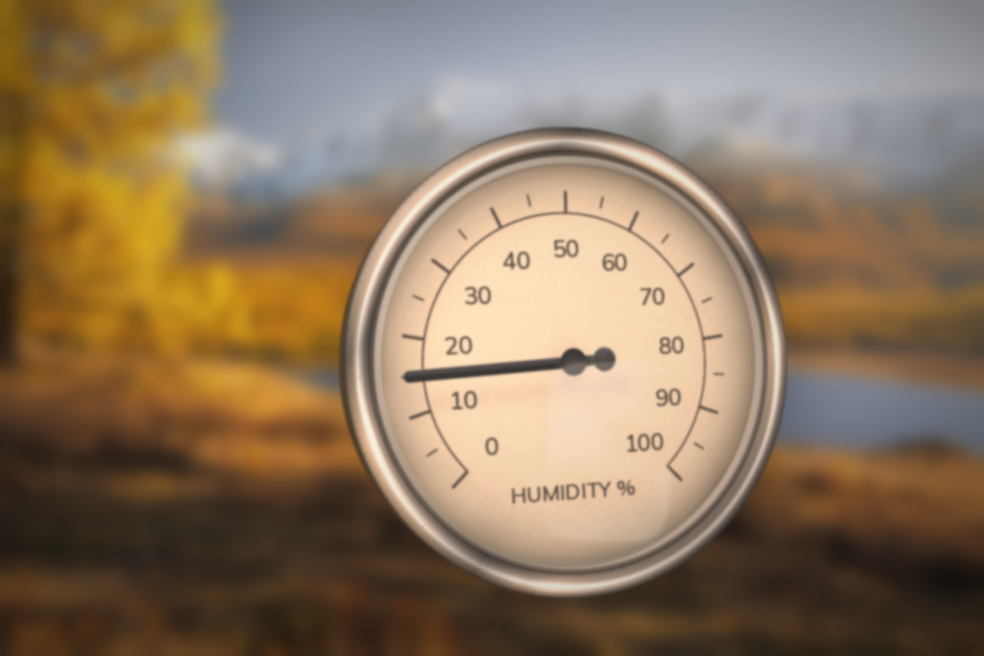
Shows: 15 %
